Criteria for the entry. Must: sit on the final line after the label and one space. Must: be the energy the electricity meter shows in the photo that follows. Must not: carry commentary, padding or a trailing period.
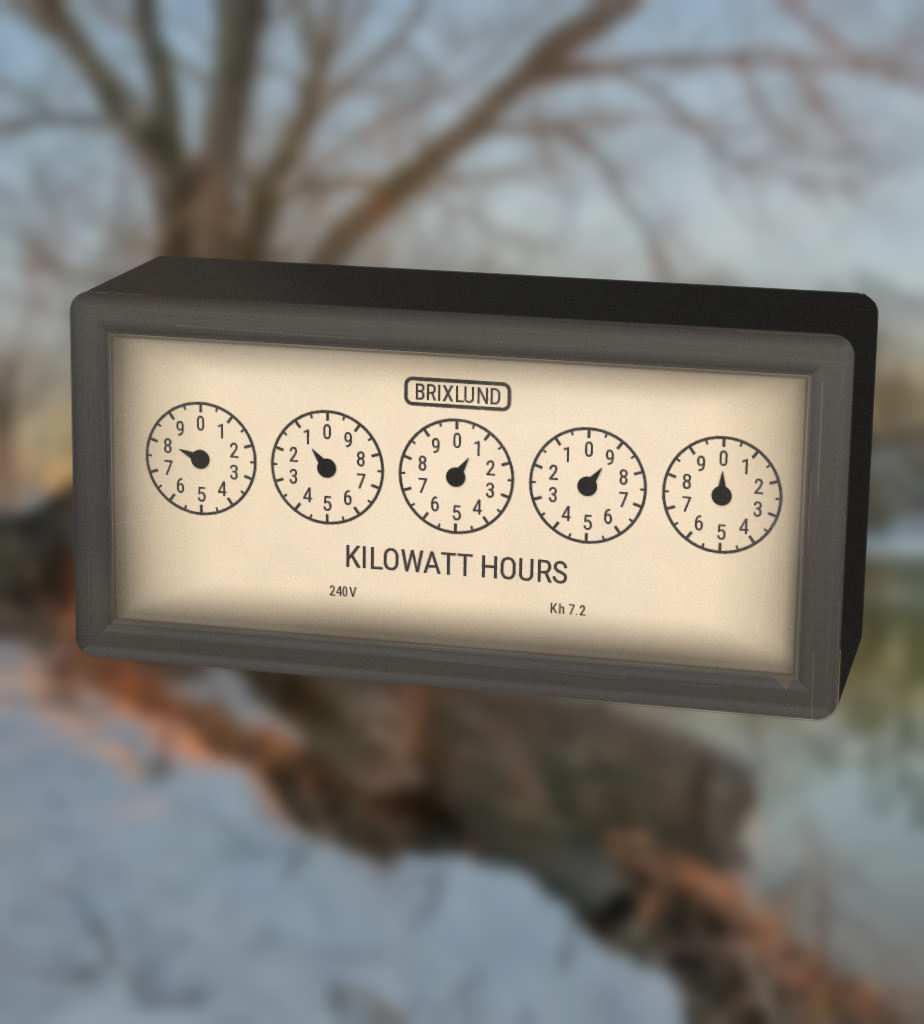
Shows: 81090 kWh
